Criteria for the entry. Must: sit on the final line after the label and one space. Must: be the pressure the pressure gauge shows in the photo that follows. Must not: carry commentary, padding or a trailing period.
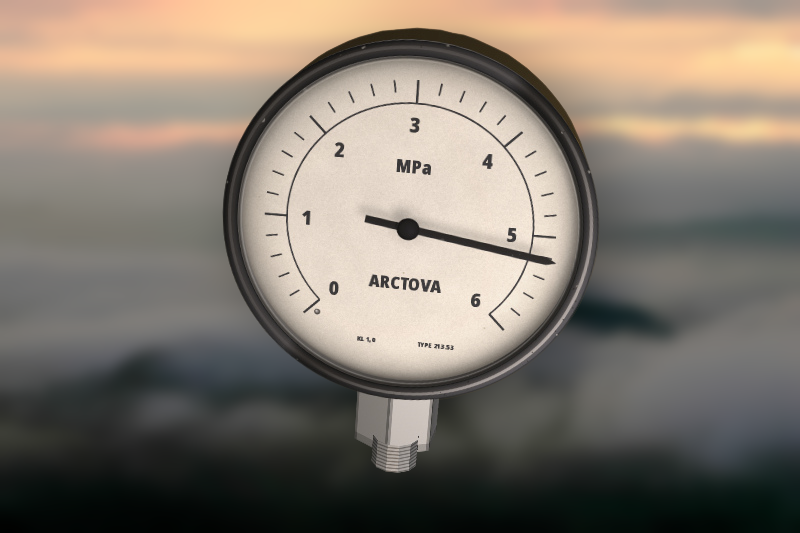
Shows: 5.2 MPa
